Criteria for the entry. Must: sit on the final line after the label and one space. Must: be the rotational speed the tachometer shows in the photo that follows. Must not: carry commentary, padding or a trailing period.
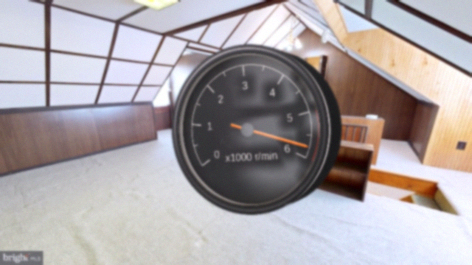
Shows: 5750 rpm
